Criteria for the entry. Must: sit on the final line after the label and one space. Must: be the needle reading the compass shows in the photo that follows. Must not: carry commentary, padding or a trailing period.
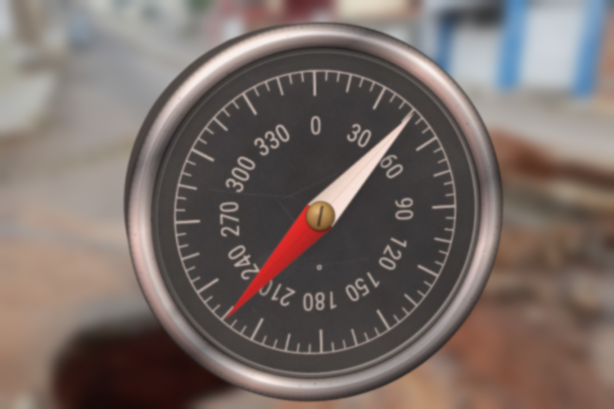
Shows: 225 °
